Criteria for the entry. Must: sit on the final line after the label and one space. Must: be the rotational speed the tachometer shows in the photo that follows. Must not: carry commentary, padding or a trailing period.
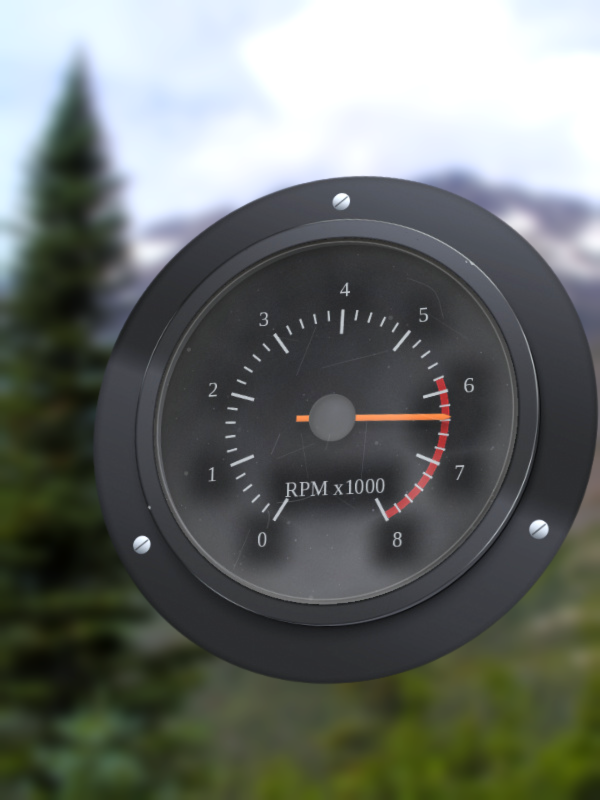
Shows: 6400 rpm
